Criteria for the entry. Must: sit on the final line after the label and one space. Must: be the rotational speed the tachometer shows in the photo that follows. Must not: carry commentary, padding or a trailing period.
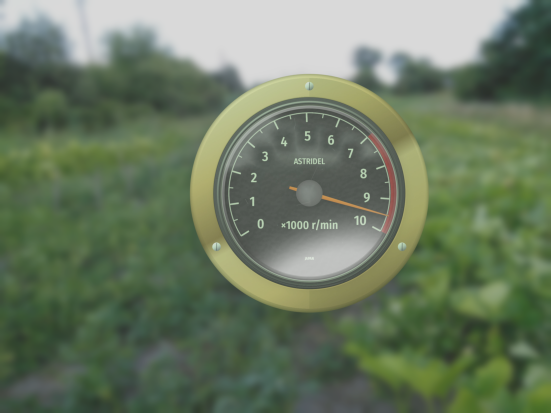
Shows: 9500 rpm
